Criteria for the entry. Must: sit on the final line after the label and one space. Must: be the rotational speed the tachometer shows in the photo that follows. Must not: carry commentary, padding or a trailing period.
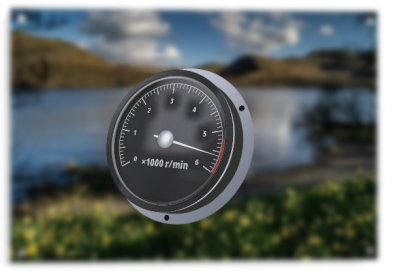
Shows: 5600 rpm
